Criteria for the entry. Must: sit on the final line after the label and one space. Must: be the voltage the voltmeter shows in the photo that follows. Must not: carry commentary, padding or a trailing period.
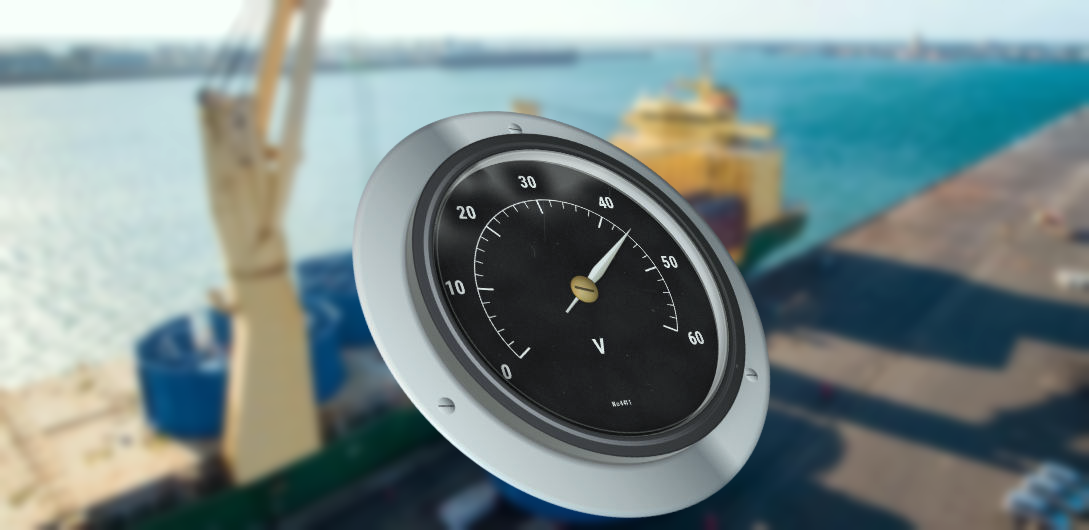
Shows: 44 V
